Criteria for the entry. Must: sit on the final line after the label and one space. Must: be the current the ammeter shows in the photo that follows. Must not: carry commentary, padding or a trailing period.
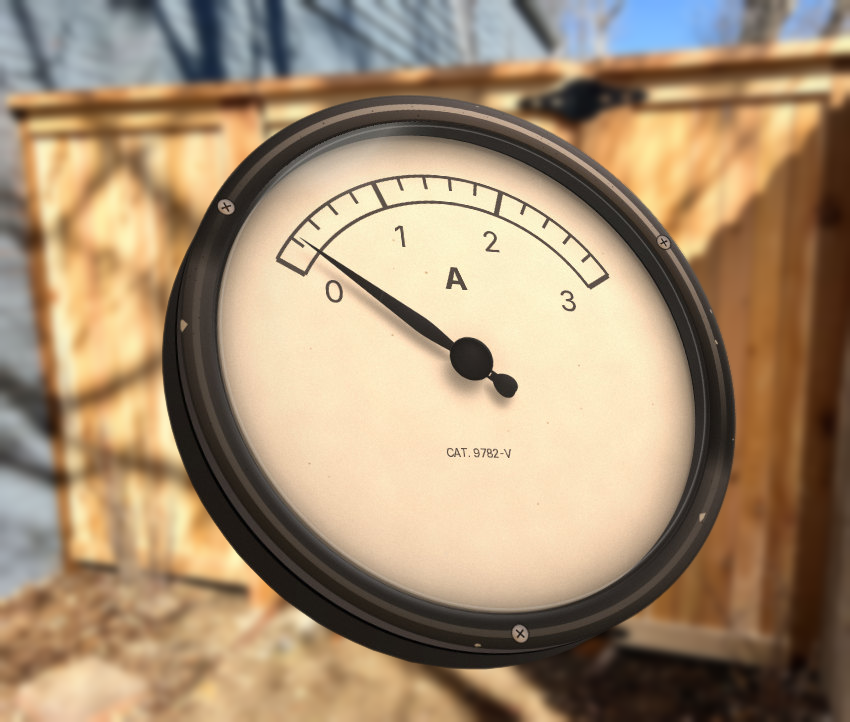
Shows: 0.2 A
